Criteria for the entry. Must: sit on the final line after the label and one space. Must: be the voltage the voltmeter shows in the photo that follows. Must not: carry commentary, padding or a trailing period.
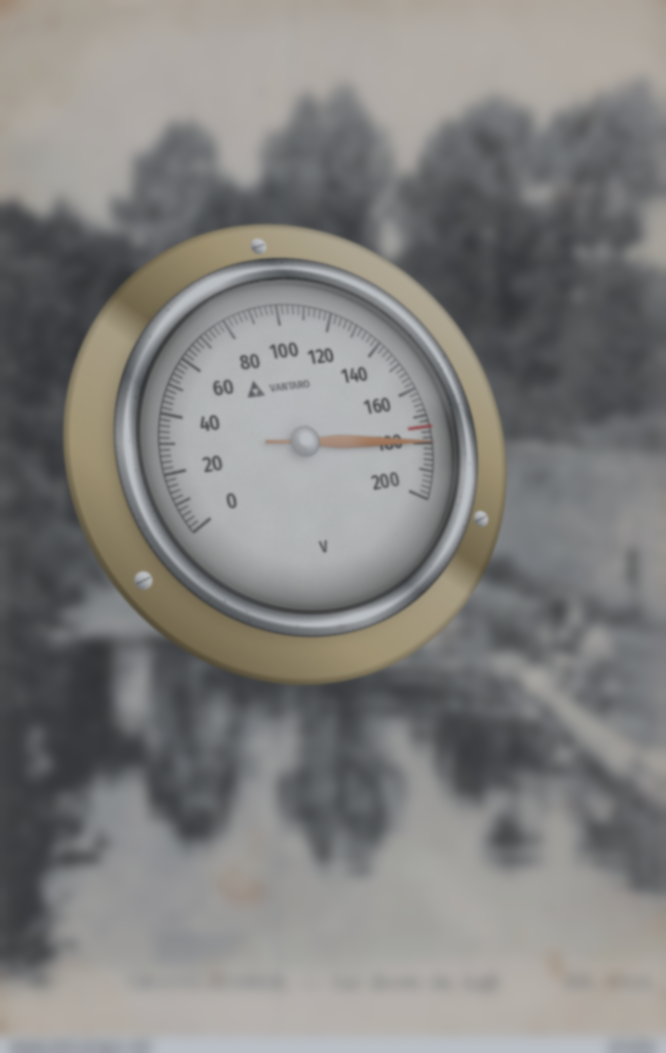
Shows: 180 V
